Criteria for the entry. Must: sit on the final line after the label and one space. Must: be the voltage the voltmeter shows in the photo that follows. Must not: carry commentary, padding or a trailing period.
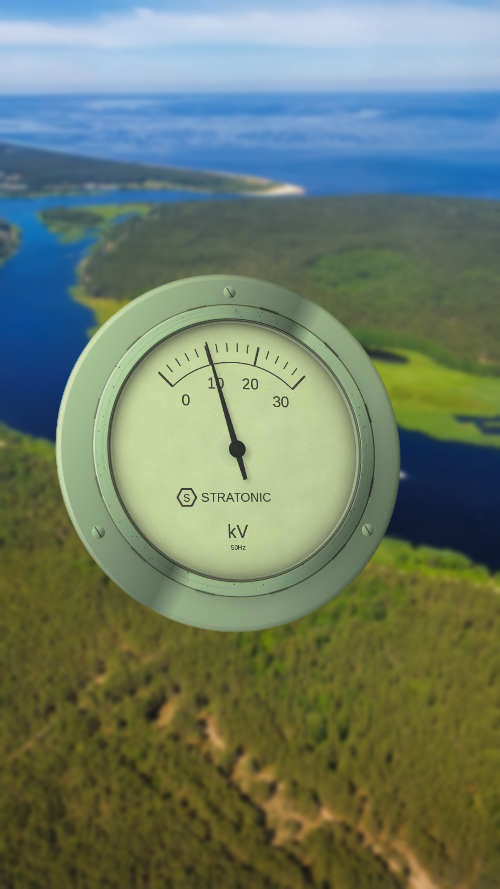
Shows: 10 kV
